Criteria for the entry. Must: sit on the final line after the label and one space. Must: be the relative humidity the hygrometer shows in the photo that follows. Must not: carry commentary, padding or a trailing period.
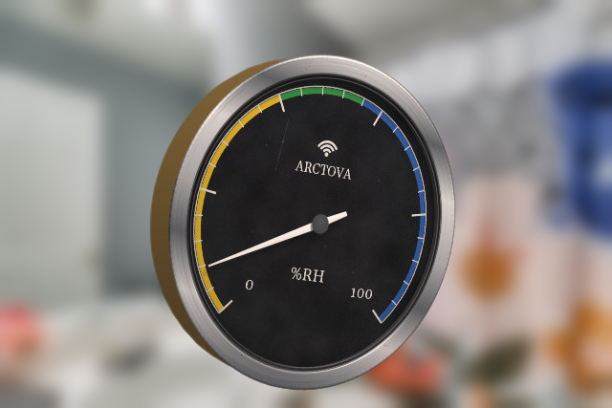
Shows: 8 %
